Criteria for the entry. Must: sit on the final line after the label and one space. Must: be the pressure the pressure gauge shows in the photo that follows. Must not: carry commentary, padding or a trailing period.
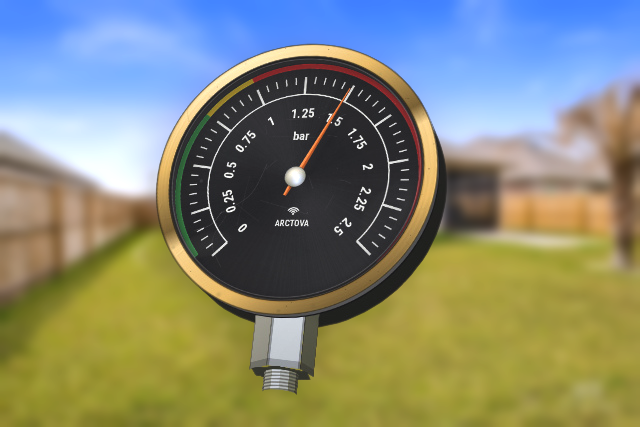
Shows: 1.5 bar
